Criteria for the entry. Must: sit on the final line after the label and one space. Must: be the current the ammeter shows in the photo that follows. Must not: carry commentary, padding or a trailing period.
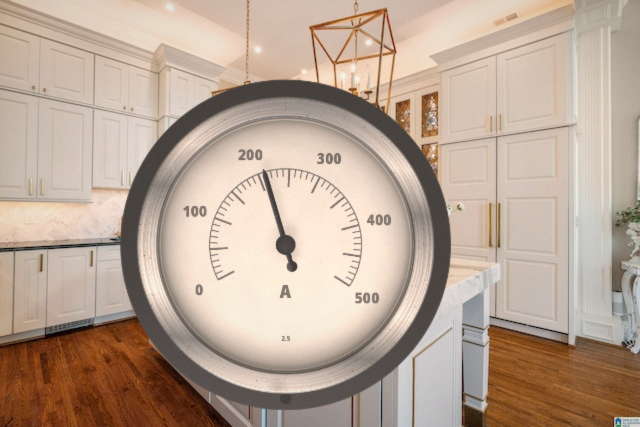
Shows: 210 A
